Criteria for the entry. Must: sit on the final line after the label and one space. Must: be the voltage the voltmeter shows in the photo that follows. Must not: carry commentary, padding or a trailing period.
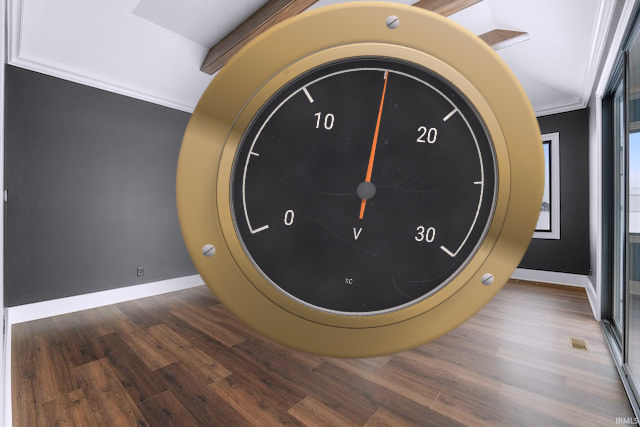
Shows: 15 V
